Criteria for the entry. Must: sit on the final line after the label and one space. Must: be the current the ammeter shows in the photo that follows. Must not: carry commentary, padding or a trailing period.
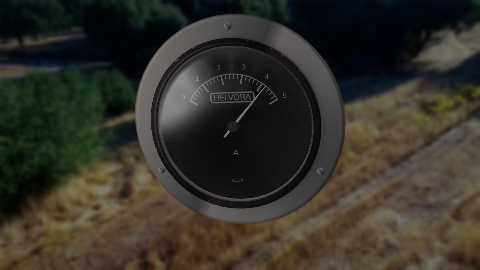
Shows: 4.2 A
